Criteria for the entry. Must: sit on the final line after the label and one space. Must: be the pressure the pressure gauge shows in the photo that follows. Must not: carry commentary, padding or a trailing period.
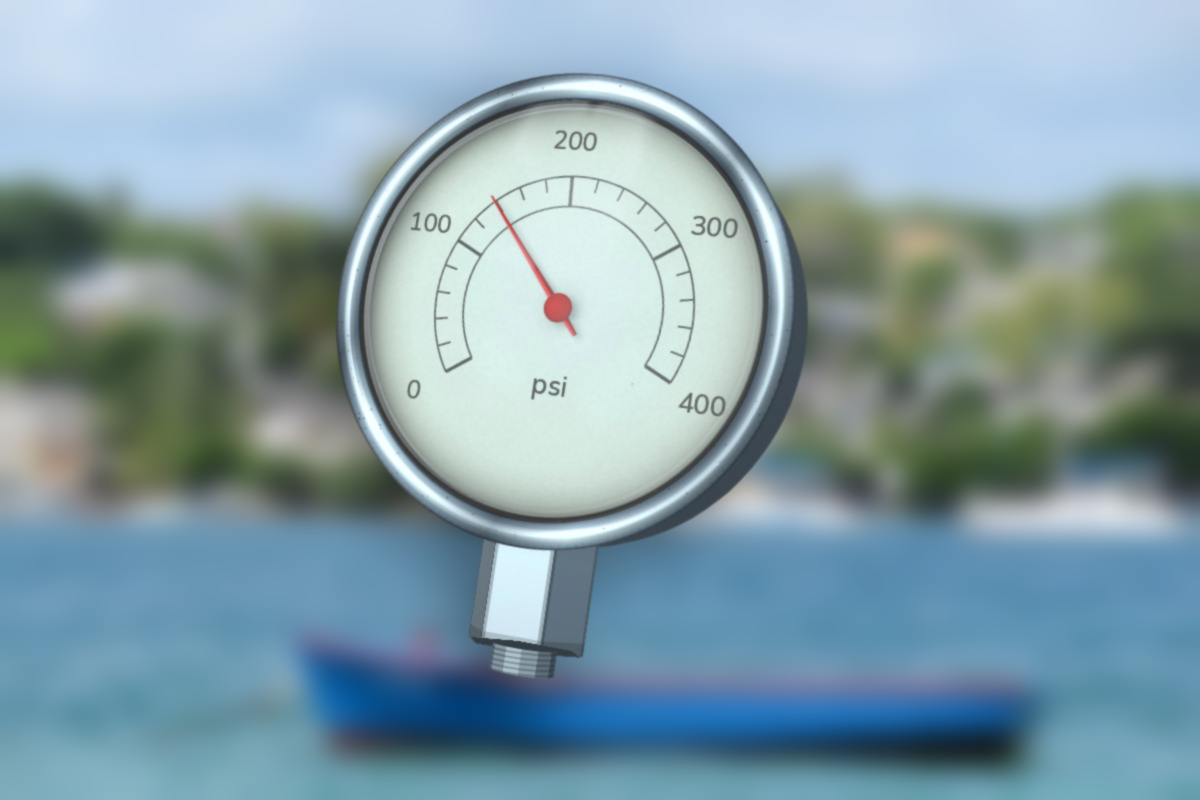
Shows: 140 psi
